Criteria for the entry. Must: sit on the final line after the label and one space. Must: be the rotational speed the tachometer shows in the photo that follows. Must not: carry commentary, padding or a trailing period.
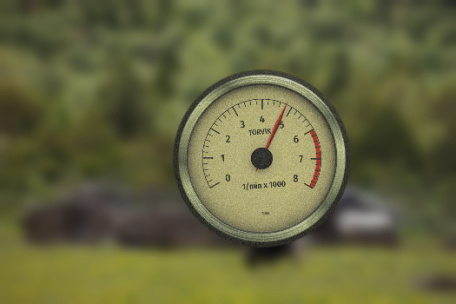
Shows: 4800 rpm
